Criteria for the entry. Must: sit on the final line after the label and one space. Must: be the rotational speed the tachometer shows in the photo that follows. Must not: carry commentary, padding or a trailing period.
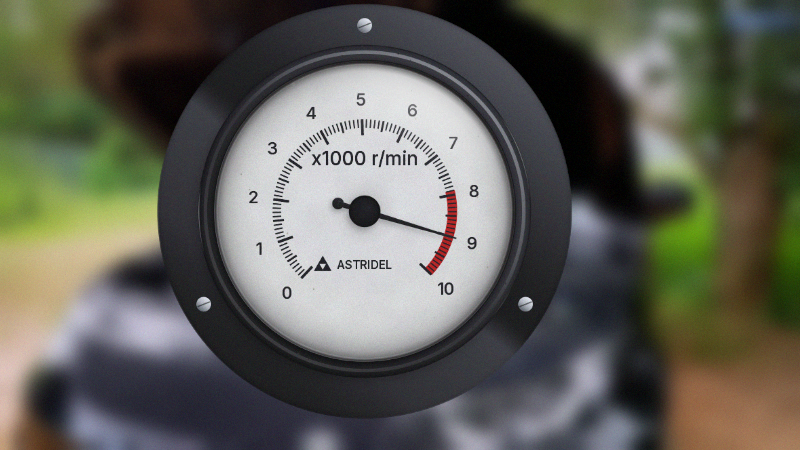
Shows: 9000 rpm
